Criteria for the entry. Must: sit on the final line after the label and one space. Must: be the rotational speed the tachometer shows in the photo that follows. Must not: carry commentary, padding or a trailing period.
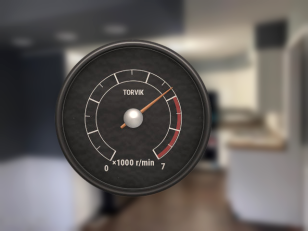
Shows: 4750 rpm
